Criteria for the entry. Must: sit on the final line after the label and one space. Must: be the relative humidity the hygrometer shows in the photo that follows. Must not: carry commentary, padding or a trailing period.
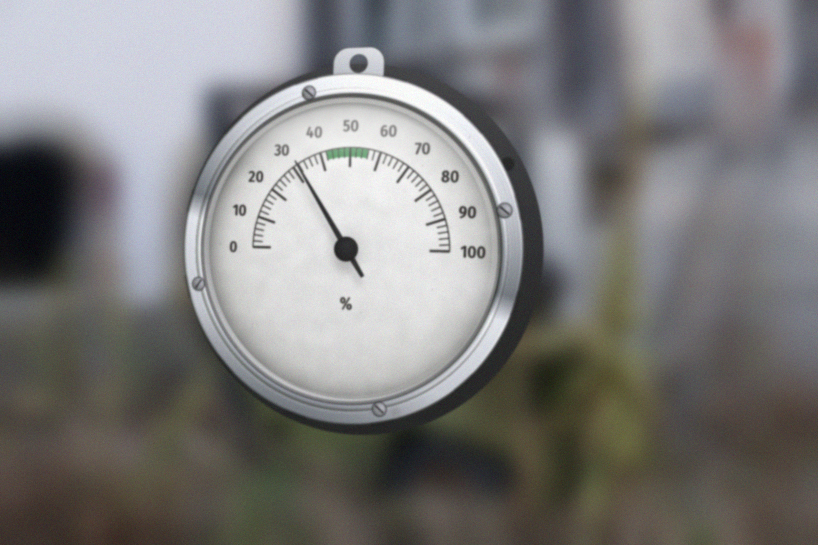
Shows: 32 %
